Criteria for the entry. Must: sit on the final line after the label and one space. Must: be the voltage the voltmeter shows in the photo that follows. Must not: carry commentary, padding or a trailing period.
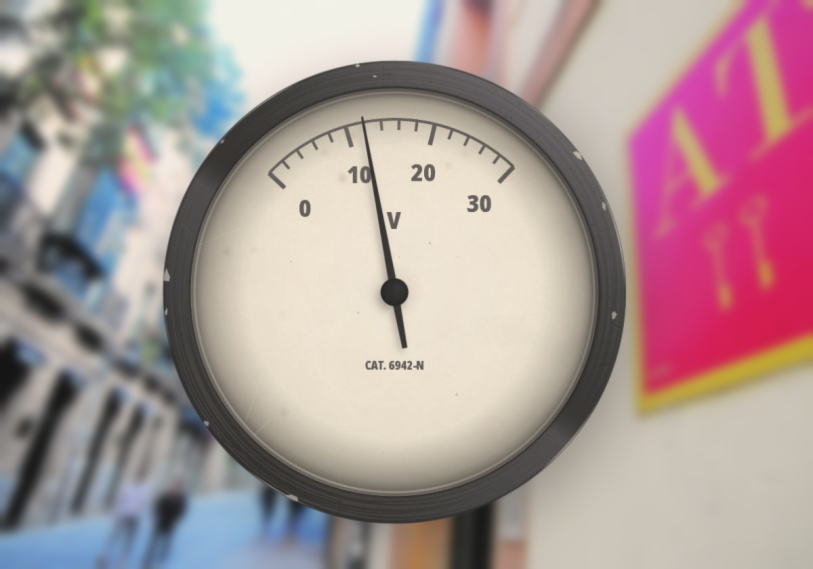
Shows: 12 V
